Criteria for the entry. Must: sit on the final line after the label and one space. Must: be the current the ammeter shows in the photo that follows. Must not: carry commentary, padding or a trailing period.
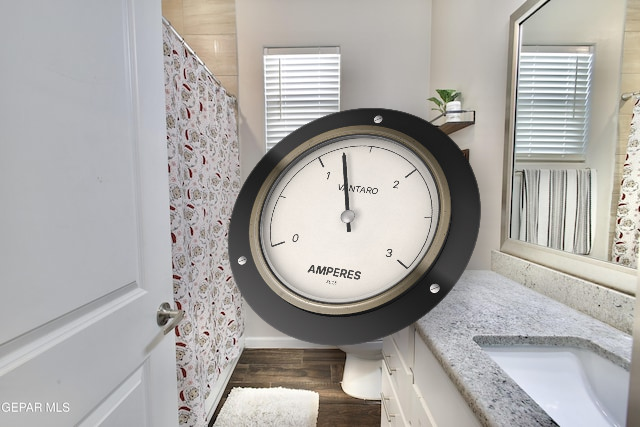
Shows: 1.25 A
